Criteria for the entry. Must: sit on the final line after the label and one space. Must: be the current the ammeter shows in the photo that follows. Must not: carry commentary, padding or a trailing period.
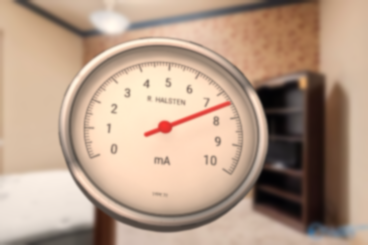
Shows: 7.5 mA
